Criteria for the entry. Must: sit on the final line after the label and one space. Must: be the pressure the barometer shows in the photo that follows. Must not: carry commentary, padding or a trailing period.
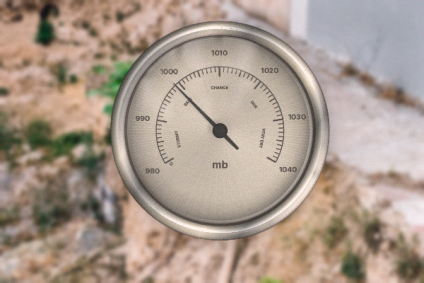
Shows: 999 mbar
